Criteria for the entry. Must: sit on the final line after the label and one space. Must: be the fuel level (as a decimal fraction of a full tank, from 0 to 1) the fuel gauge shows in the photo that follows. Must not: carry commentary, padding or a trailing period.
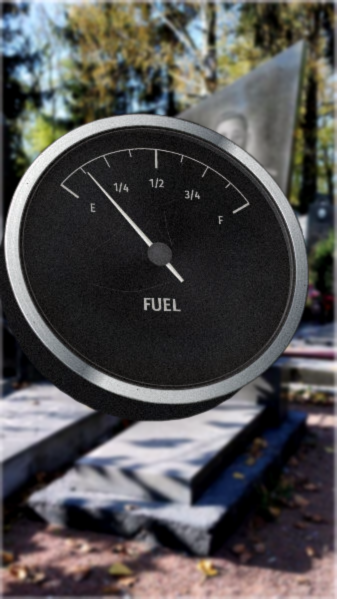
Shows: 0.125
